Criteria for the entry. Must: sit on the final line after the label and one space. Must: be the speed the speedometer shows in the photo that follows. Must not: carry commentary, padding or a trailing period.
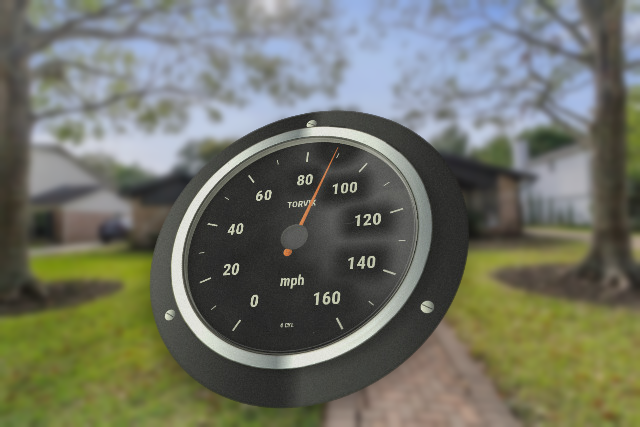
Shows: 90 mph
